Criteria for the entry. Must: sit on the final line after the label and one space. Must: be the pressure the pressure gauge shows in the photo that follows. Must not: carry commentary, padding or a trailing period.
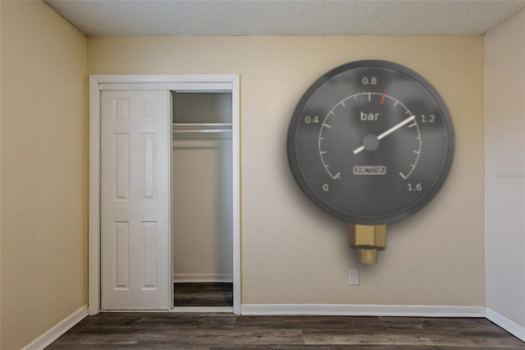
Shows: 1.15 bar
